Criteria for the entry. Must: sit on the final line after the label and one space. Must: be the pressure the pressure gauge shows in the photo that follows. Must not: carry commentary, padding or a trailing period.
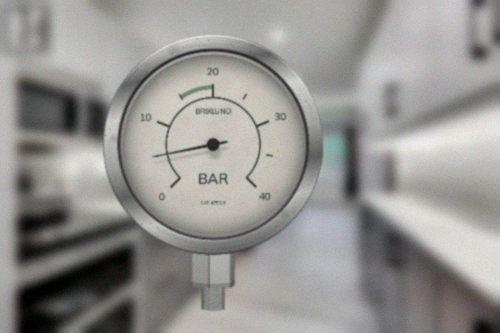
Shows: 5 bar
